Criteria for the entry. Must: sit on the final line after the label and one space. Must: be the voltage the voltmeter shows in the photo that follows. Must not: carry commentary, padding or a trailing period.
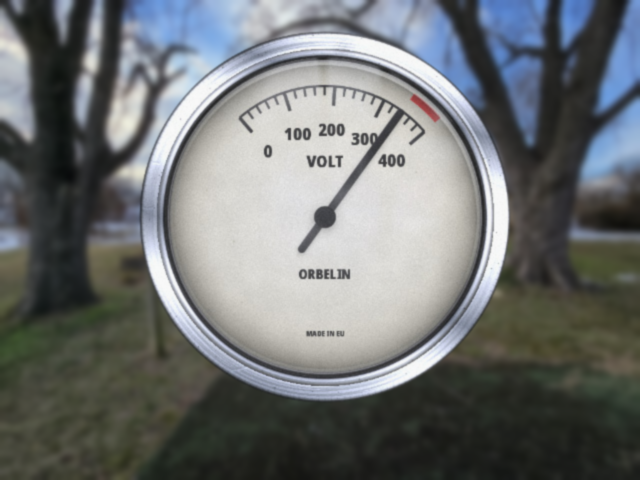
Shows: 340 V
